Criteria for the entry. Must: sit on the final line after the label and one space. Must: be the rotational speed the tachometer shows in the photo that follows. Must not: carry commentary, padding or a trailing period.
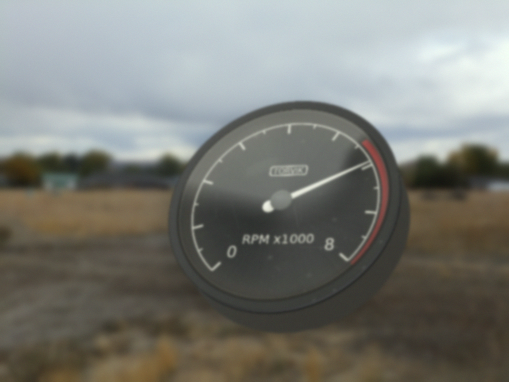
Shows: 6000 rpm
